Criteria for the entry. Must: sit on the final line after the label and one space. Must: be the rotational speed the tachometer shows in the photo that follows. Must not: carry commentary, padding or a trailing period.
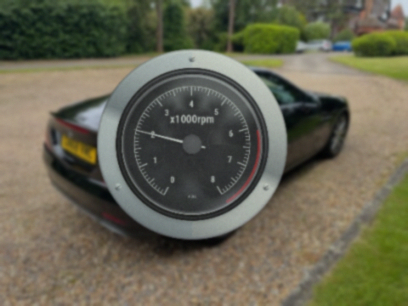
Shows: 2000 rpm
